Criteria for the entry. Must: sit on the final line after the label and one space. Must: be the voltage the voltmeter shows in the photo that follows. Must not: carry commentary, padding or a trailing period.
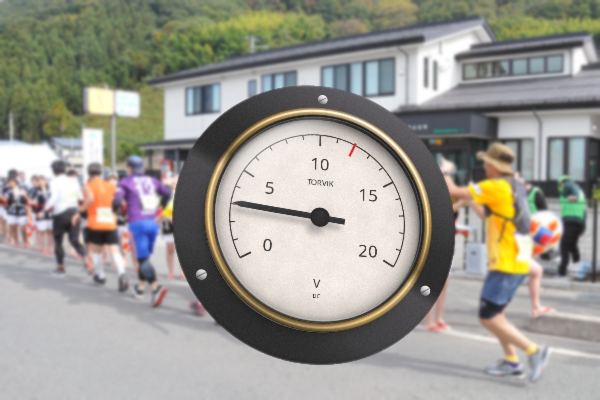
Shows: 3 V
